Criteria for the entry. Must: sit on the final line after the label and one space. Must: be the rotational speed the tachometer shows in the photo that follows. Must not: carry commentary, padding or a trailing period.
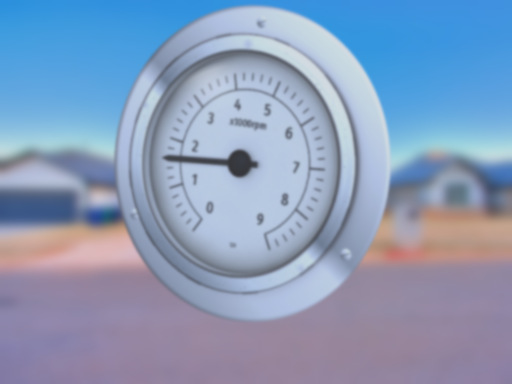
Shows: 1600 rpm
